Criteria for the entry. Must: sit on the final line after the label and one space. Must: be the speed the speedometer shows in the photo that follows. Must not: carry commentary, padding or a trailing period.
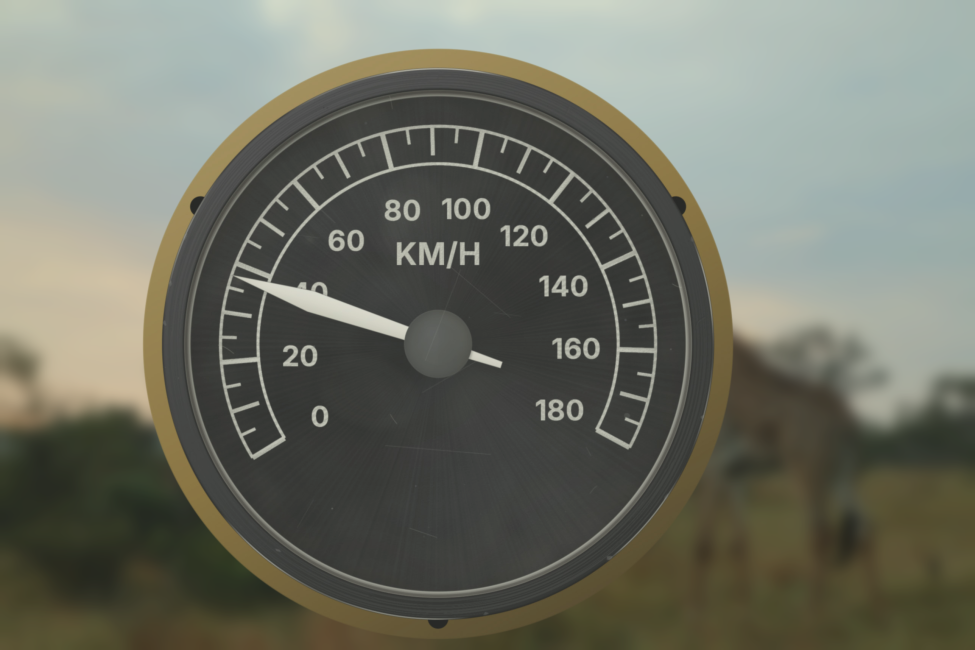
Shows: 37.5 km/h
